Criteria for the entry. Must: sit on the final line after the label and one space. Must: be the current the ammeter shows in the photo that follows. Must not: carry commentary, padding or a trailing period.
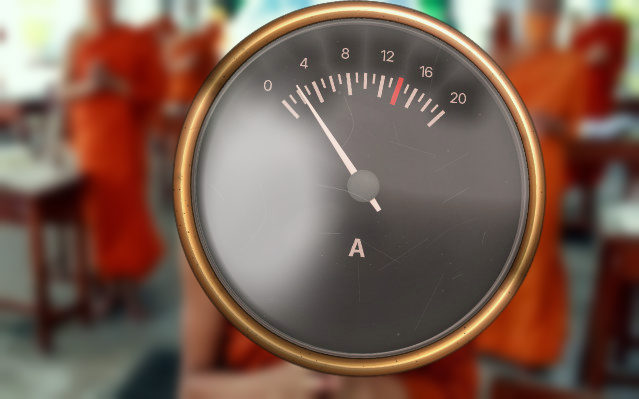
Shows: 2 A
